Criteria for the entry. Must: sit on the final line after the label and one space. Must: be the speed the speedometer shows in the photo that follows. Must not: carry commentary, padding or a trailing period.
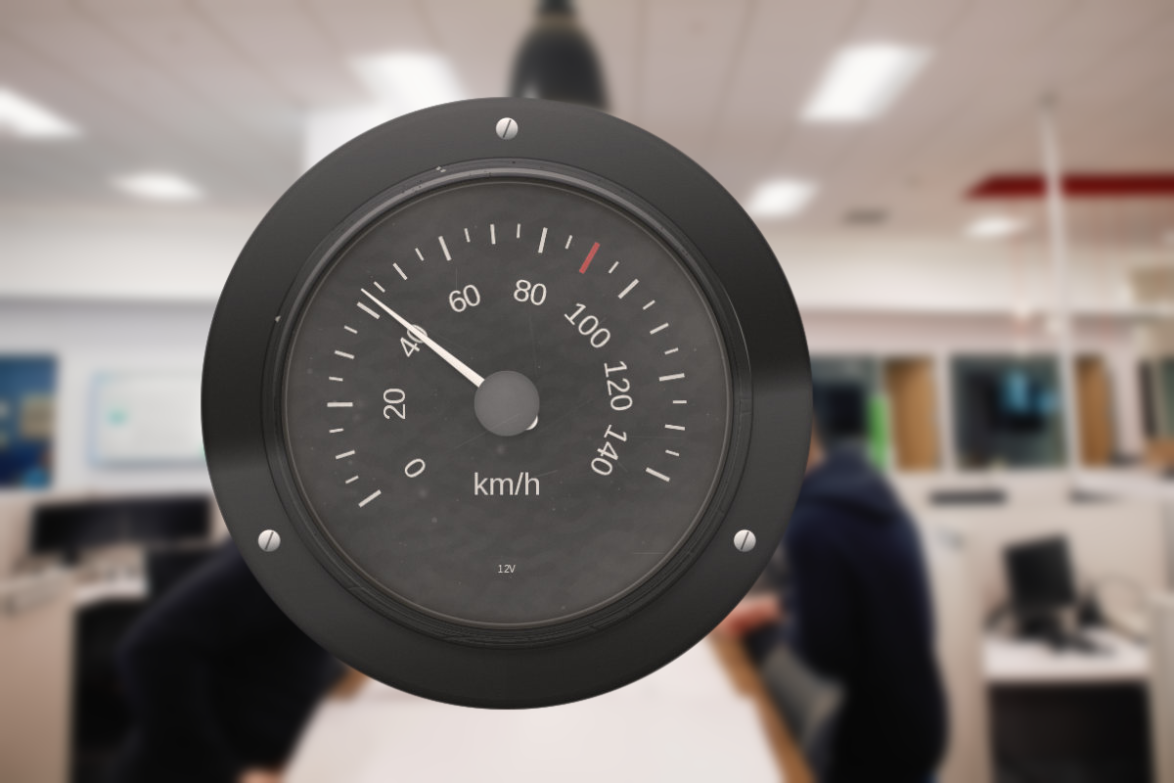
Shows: 42.5 km/h
